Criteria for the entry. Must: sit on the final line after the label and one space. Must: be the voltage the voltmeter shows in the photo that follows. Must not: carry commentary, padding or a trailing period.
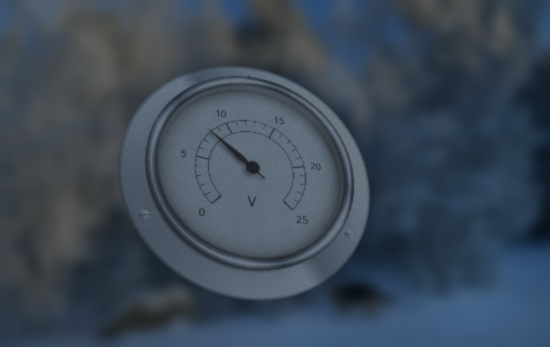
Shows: 8 V
